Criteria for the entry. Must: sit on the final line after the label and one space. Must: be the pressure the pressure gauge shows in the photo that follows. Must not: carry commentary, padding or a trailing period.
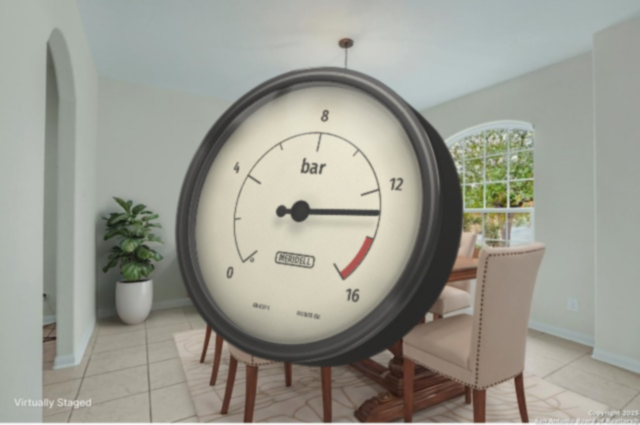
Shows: 13 bar
